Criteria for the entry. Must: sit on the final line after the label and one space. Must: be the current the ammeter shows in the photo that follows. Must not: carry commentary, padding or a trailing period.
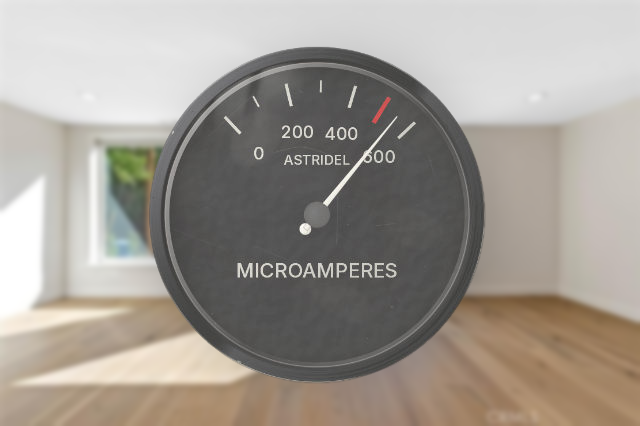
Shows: 550 µA
